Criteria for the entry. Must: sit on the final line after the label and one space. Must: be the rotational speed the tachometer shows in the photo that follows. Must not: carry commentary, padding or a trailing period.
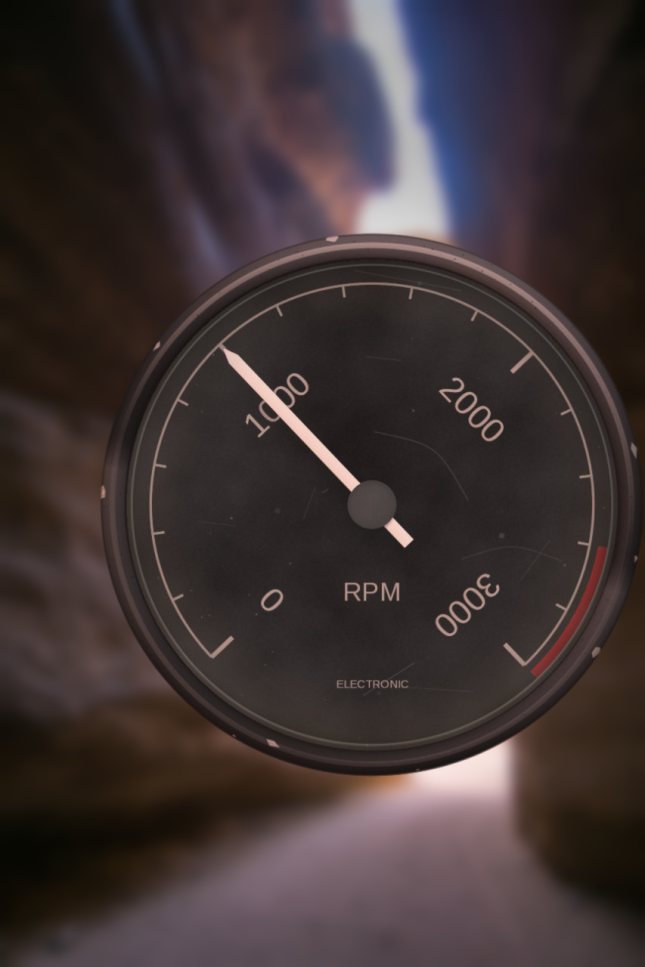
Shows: 1000 rpm
